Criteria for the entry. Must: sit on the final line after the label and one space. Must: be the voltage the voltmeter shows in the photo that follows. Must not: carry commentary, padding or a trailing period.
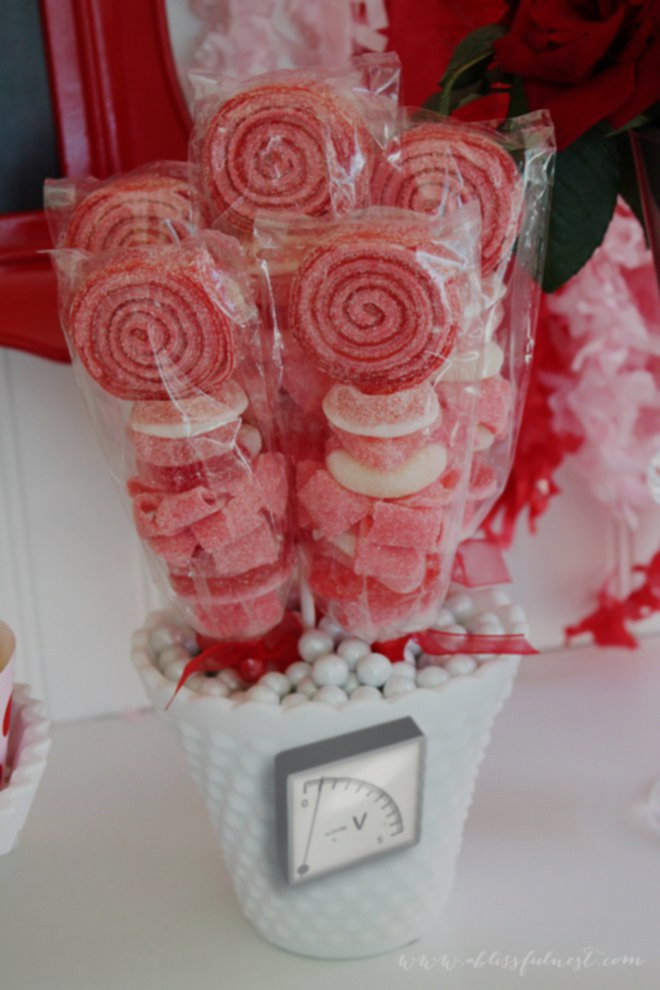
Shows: 0.5 V
